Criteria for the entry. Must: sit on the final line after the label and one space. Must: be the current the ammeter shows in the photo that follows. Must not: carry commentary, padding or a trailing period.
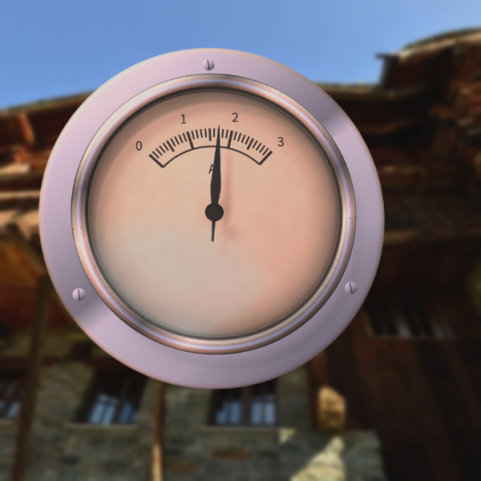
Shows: 1.7 A
